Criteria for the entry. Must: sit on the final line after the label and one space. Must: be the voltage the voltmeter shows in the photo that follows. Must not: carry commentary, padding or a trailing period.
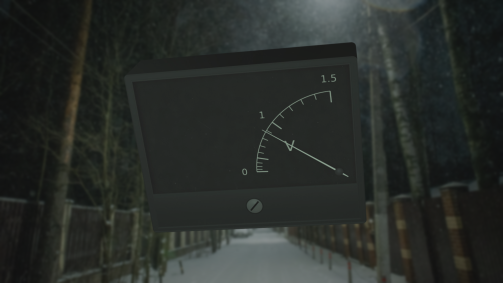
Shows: 0.9 V
